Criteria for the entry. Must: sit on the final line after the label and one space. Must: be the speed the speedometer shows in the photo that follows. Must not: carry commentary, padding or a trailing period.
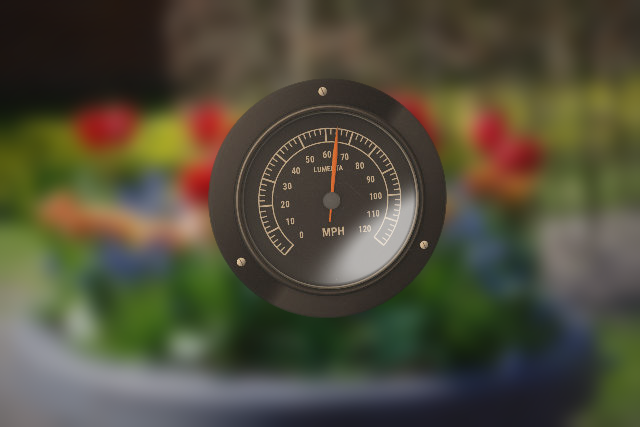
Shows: 64 mph
